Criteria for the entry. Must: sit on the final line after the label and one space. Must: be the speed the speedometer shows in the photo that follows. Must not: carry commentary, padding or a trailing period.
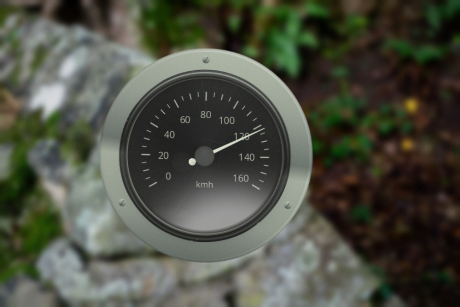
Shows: 122.5 km/h
